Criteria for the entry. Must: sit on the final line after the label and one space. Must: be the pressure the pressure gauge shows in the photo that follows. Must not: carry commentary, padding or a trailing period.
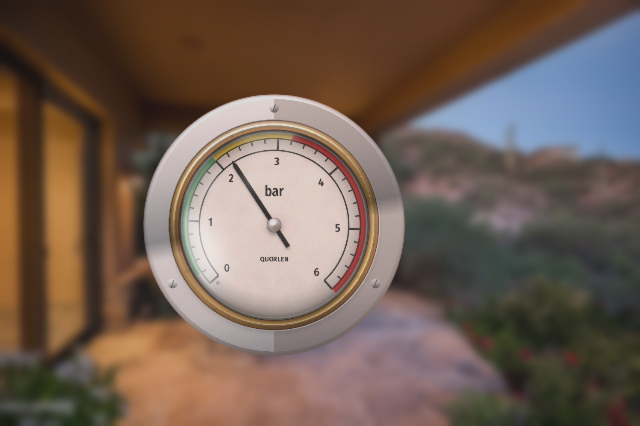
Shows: 2.2 bar
